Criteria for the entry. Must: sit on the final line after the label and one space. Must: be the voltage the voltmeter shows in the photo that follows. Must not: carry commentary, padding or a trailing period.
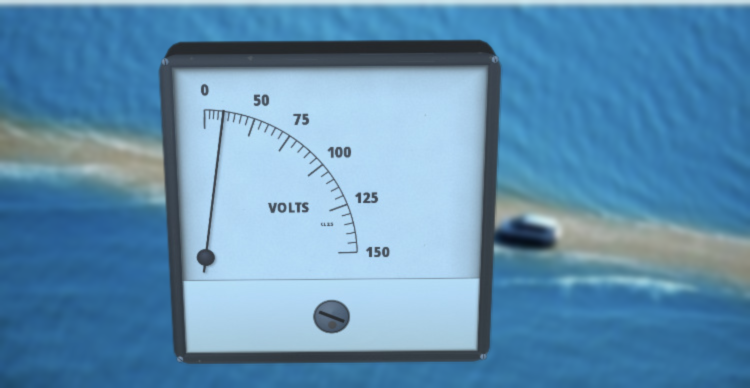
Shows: 25 V
